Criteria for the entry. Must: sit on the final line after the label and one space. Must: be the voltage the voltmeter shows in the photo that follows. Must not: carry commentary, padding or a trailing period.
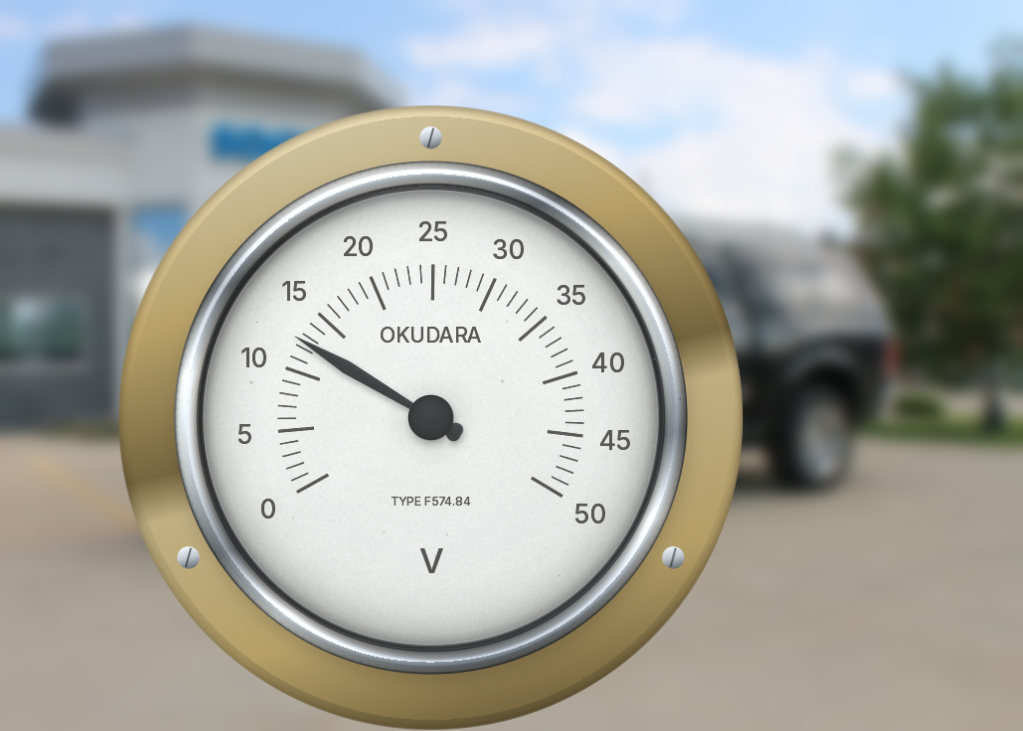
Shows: 12.5 V
